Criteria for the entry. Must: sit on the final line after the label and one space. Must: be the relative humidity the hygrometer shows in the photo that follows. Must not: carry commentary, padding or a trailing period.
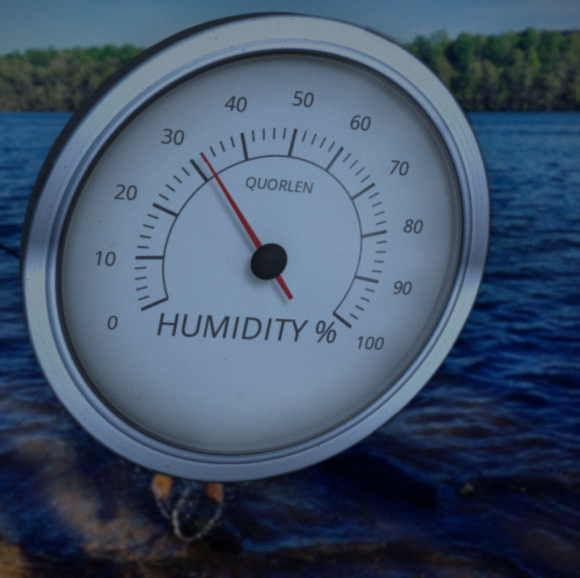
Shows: 32 %
